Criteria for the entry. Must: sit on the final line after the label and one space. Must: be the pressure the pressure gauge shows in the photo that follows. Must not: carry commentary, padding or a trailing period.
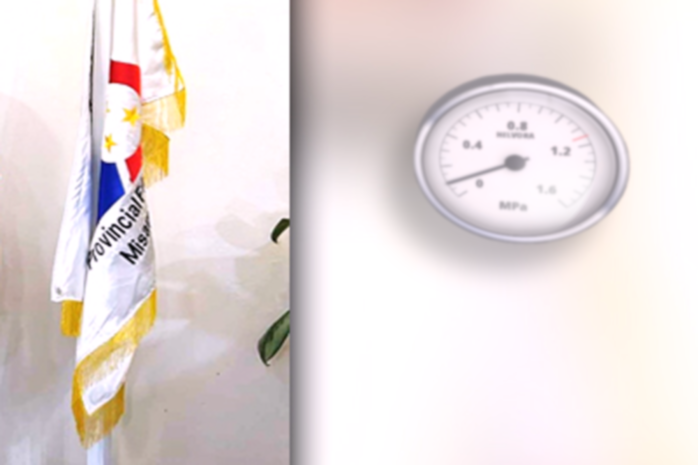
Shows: 0.1 MPa
